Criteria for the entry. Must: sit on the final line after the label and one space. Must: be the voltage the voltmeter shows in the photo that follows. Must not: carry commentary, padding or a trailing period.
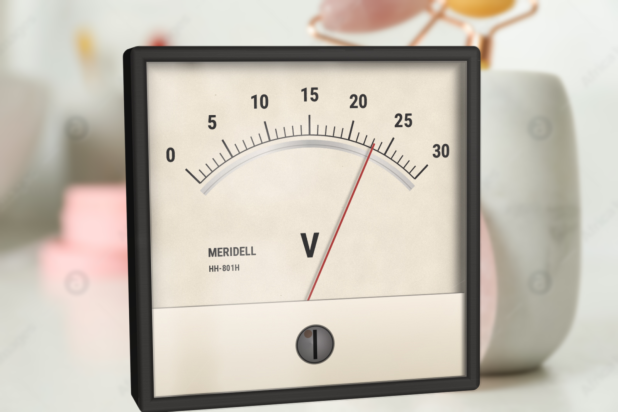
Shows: 23 V
